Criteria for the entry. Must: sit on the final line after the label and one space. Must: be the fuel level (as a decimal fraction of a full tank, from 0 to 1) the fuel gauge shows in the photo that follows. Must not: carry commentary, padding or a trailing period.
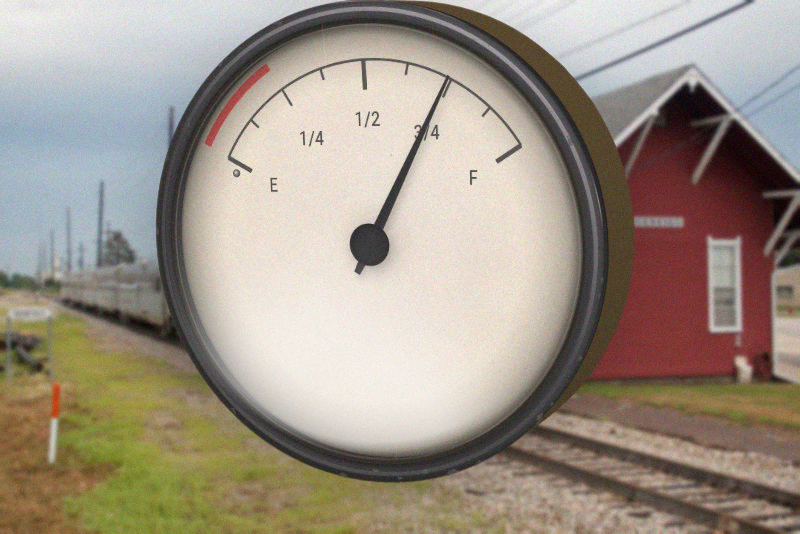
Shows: 0.75
